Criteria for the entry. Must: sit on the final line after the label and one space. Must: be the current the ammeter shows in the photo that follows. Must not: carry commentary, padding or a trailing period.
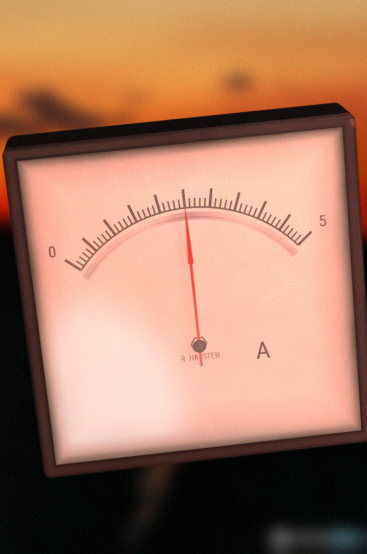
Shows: 2.5 A
